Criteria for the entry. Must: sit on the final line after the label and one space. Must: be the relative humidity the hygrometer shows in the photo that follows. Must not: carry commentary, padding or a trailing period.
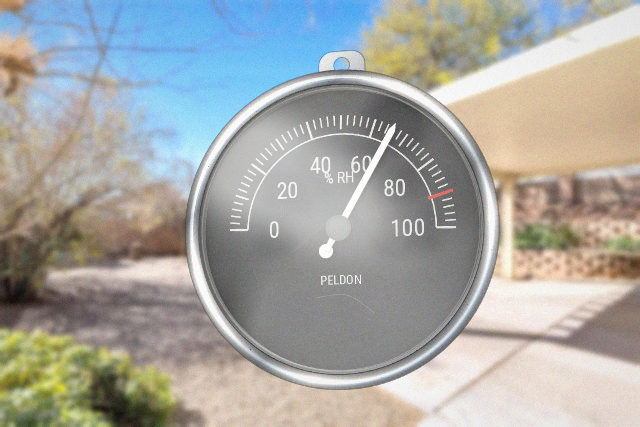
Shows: 66 %
